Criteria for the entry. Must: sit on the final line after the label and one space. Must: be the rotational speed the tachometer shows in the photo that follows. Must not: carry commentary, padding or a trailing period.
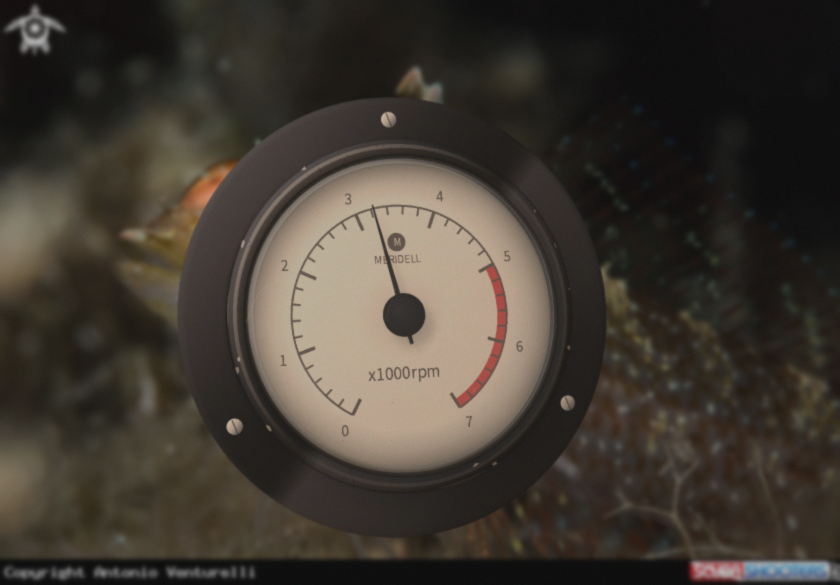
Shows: 3200 rpm
